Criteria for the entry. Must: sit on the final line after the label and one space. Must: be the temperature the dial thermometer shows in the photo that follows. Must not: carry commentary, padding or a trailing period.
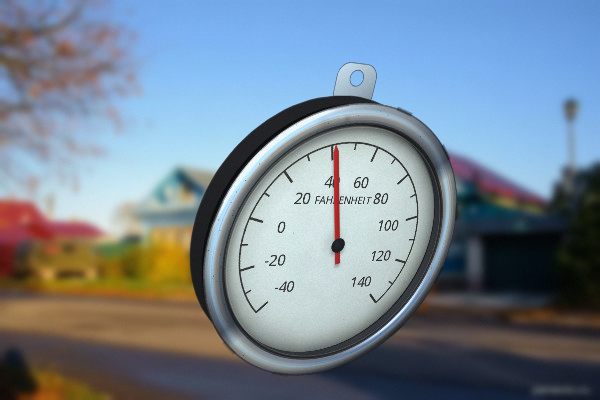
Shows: 40 °F
